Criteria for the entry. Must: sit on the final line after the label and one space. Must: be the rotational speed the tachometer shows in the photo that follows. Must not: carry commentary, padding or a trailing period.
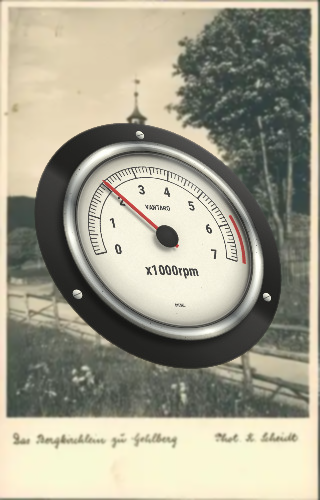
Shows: 2000 rpm
